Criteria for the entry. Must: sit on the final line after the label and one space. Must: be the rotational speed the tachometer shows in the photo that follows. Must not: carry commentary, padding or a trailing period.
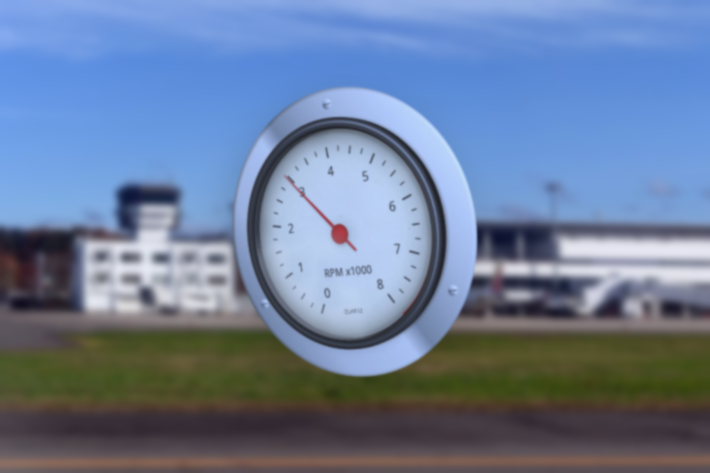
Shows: 3000 rpm
